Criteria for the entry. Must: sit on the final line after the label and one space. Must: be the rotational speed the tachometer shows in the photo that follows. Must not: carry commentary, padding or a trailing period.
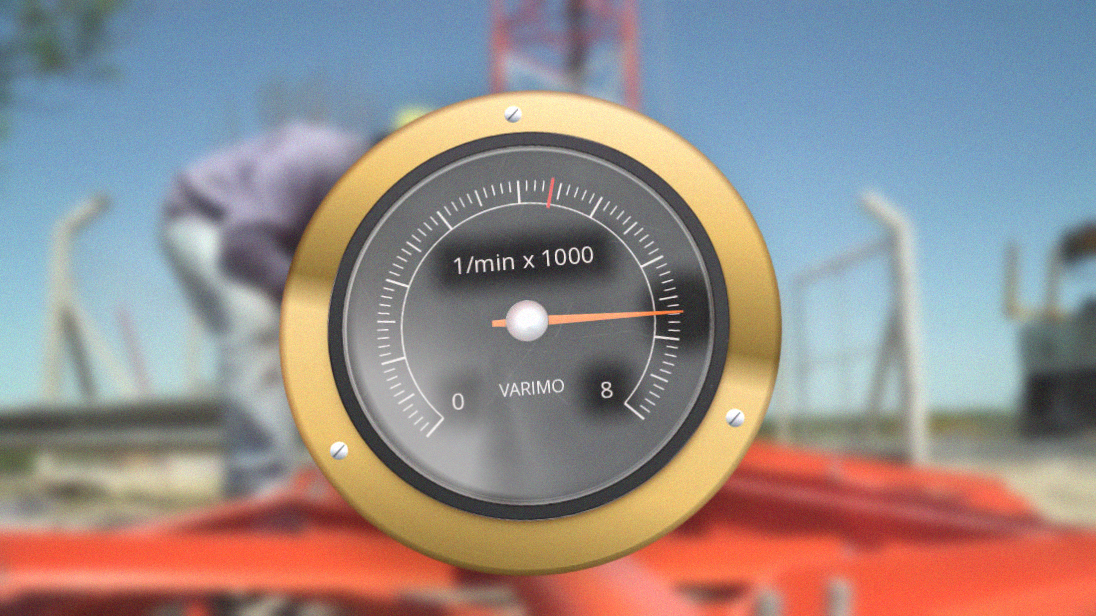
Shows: 6700 rpm
